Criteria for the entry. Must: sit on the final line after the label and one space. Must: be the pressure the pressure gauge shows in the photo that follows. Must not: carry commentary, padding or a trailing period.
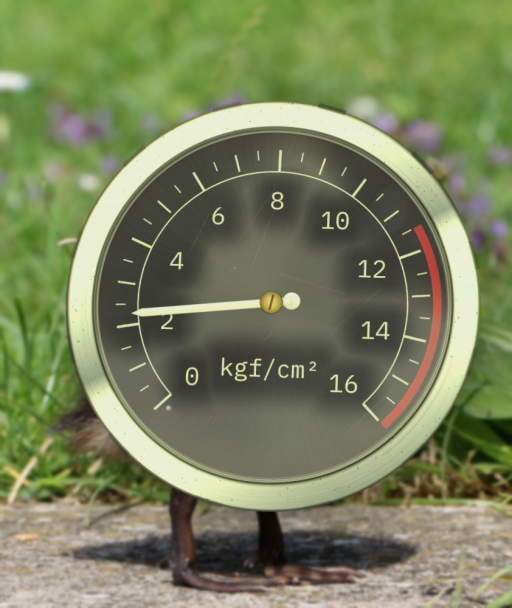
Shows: 2.25 kg/cm²
